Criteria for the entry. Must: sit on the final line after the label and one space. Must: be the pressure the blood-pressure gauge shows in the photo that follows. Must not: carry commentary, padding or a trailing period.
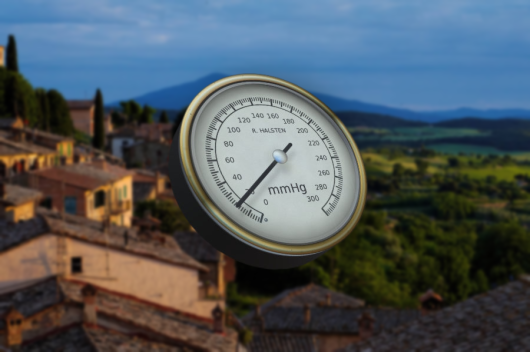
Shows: 20 mmHg
